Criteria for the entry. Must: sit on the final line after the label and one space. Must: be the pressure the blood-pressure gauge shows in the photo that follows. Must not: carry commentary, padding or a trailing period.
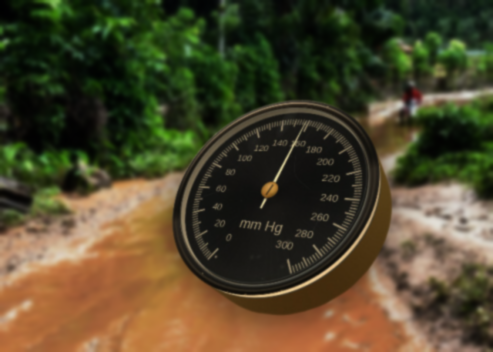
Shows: 160 mmHg
